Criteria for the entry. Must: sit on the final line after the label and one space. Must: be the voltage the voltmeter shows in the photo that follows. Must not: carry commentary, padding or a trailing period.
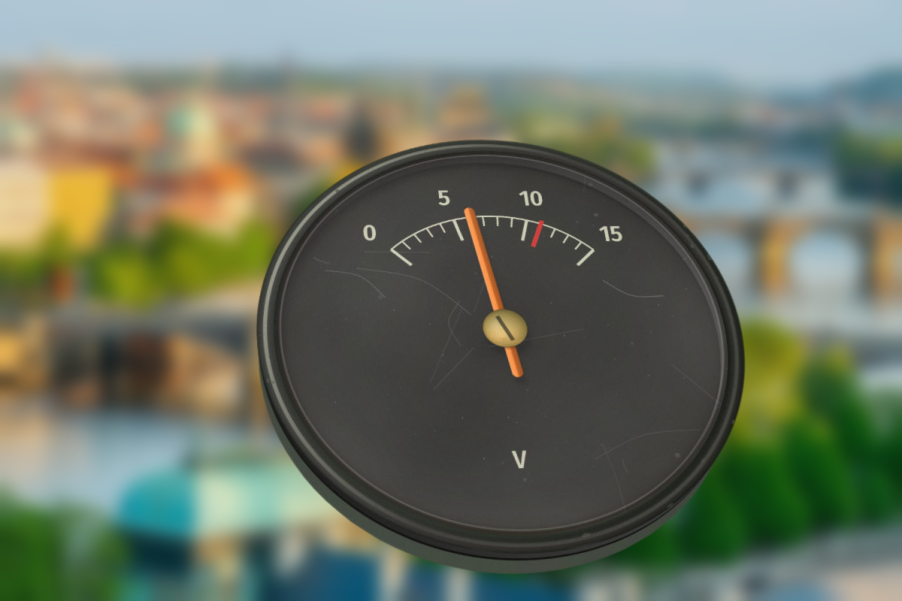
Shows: 6 V
